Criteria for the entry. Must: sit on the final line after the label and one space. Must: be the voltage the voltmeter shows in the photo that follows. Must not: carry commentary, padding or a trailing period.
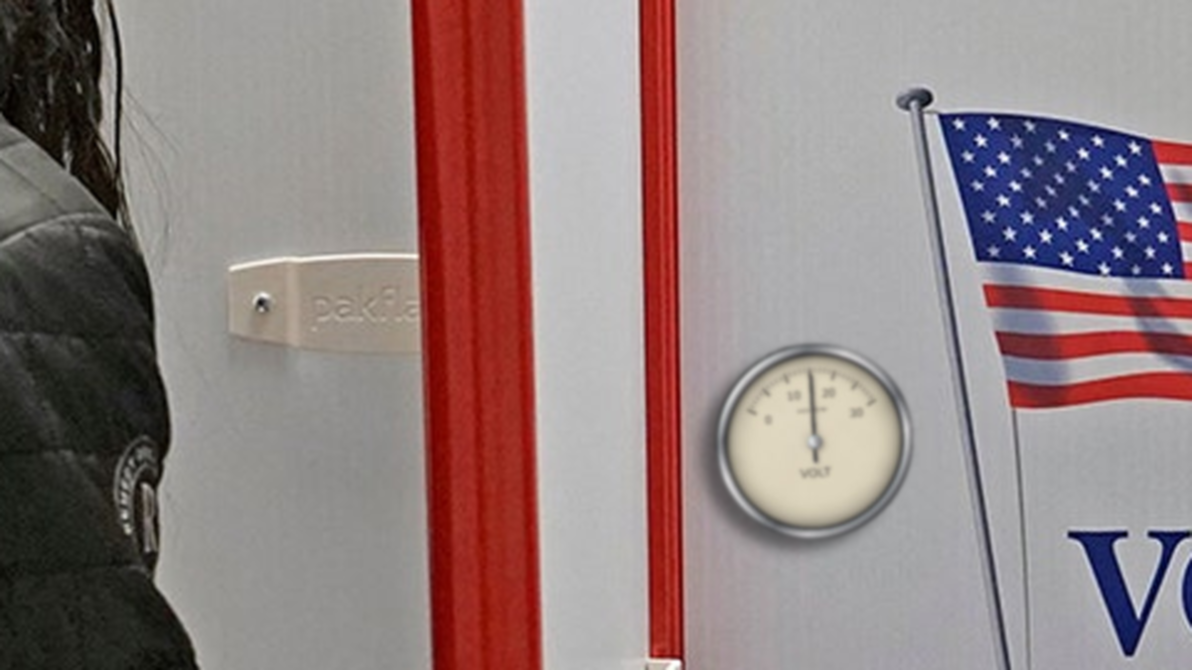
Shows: 15 V
